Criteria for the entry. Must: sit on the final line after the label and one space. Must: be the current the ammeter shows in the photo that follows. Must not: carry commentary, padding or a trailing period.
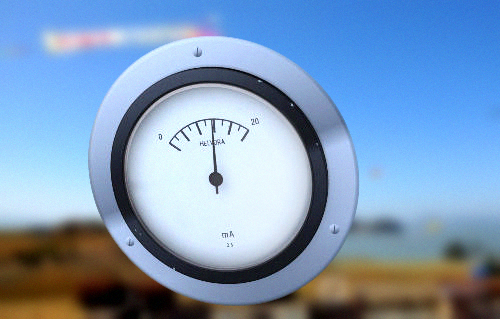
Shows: 12 mA
